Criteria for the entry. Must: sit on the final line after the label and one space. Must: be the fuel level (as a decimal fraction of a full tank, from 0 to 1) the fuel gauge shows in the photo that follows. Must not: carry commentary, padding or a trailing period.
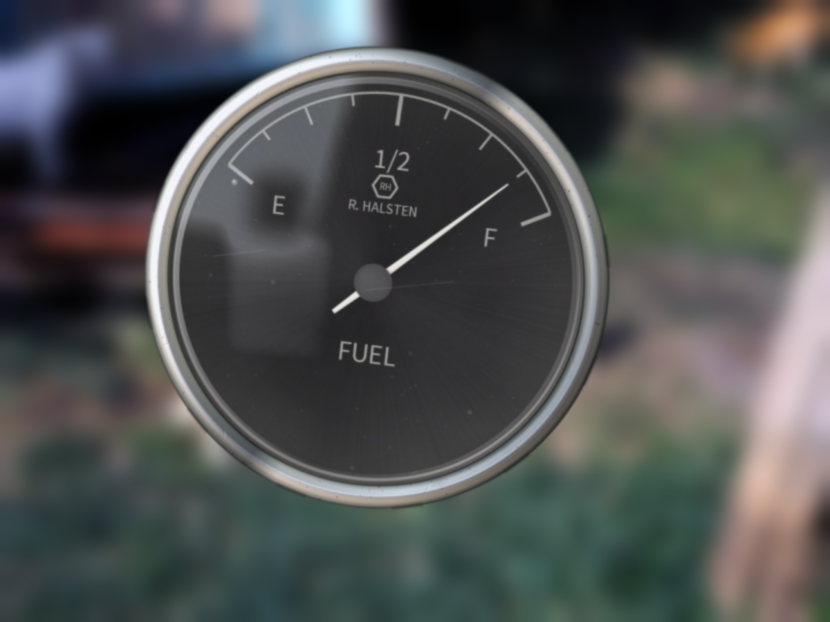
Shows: 0.875
